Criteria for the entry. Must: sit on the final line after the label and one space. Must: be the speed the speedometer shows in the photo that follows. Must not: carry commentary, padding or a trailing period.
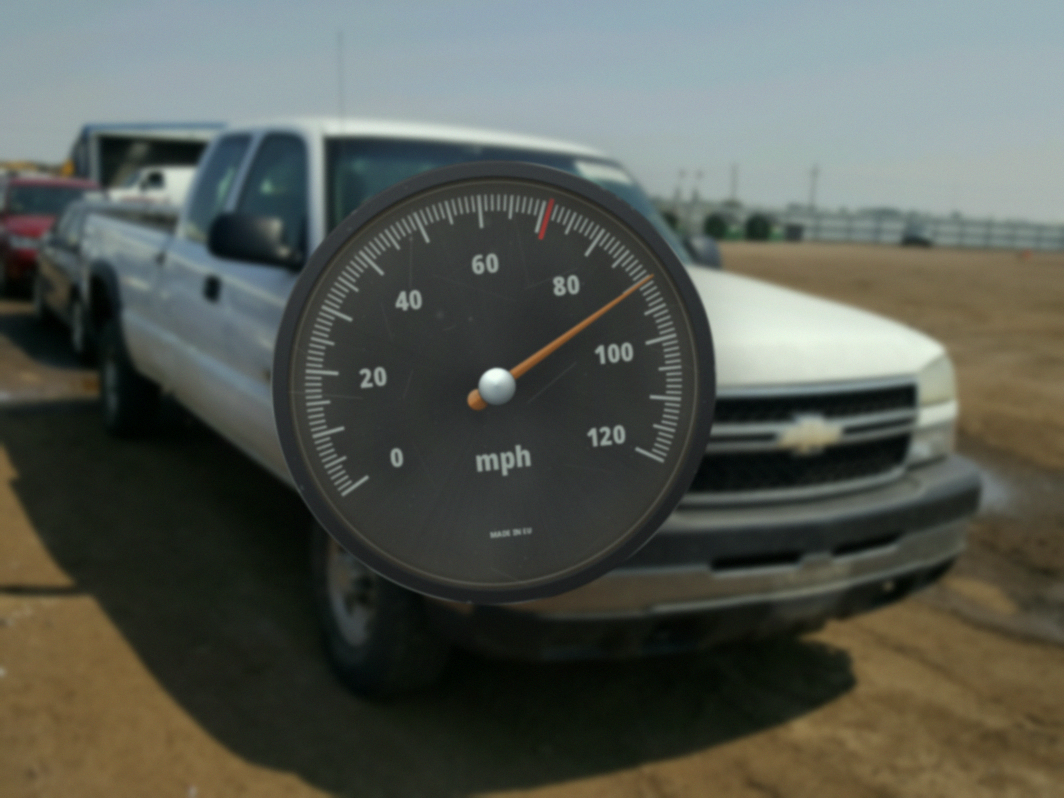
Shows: 90 mph
